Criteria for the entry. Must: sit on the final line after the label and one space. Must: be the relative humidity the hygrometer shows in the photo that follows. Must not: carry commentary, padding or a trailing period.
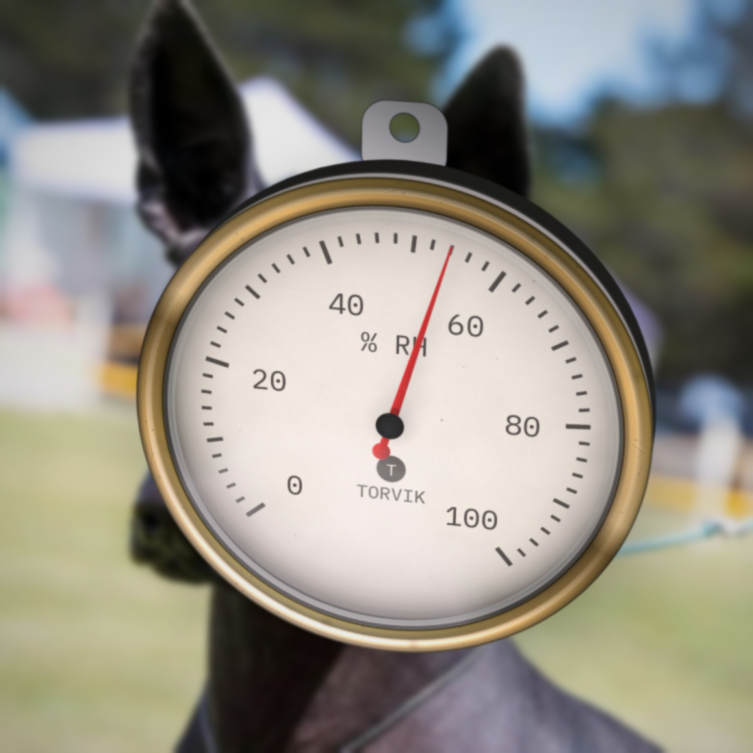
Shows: 54 %
